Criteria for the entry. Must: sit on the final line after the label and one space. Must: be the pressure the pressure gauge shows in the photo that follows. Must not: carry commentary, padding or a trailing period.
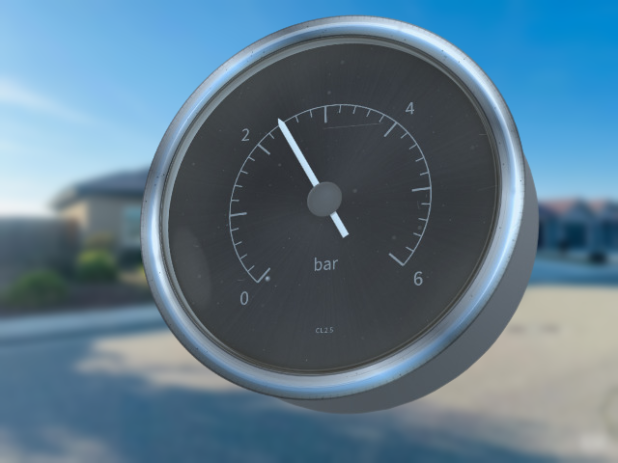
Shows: 2.4 bar
